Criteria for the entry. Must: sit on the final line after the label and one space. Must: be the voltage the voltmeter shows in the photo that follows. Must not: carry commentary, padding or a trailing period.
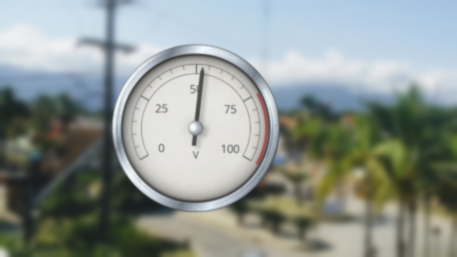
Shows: 52.5 V
